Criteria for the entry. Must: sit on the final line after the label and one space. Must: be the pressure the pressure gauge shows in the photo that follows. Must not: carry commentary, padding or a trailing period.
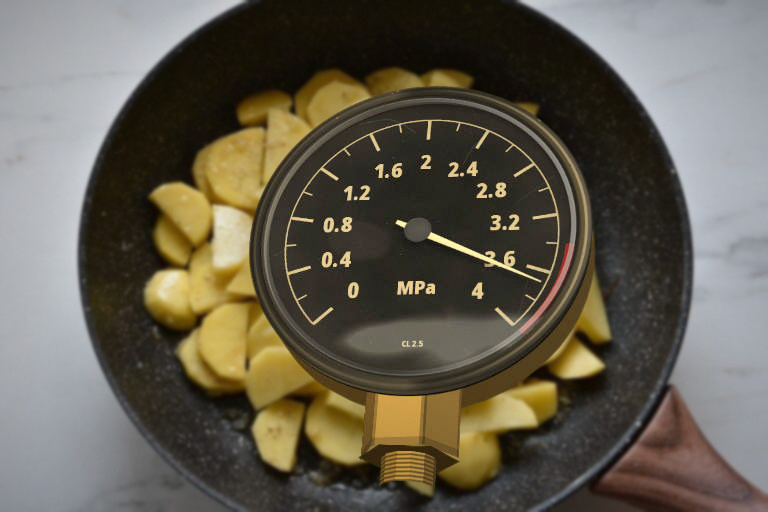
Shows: 3.7 MPa
